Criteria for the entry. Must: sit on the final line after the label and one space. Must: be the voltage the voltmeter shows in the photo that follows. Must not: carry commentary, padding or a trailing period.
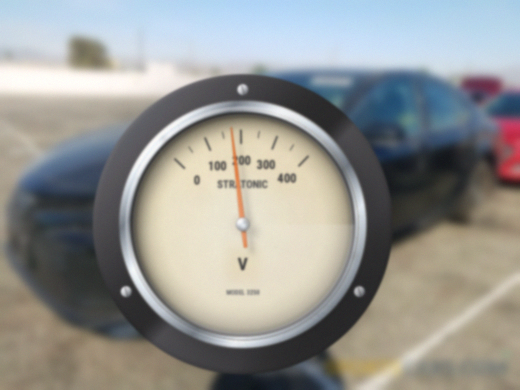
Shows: 175 V
